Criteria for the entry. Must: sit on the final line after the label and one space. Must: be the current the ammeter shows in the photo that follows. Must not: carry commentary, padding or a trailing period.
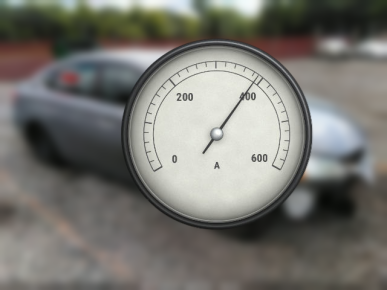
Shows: 390 A
